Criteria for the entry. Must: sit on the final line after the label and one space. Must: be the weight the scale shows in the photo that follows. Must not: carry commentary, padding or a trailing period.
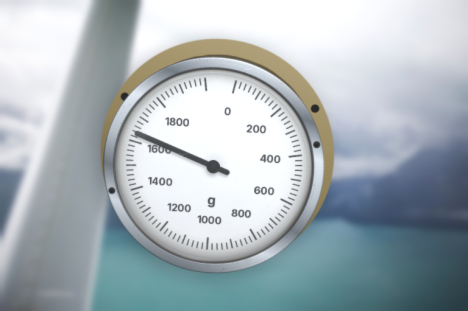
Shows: 1640 g
